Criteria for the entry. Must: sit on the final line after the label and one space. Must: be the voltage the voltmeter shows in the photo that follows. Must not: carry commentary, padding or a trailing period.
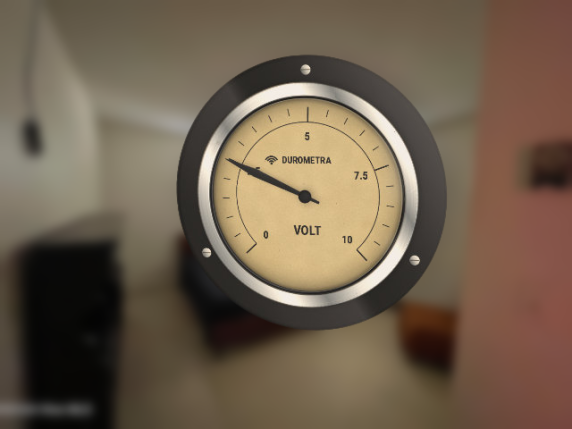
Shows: 2.5 V
